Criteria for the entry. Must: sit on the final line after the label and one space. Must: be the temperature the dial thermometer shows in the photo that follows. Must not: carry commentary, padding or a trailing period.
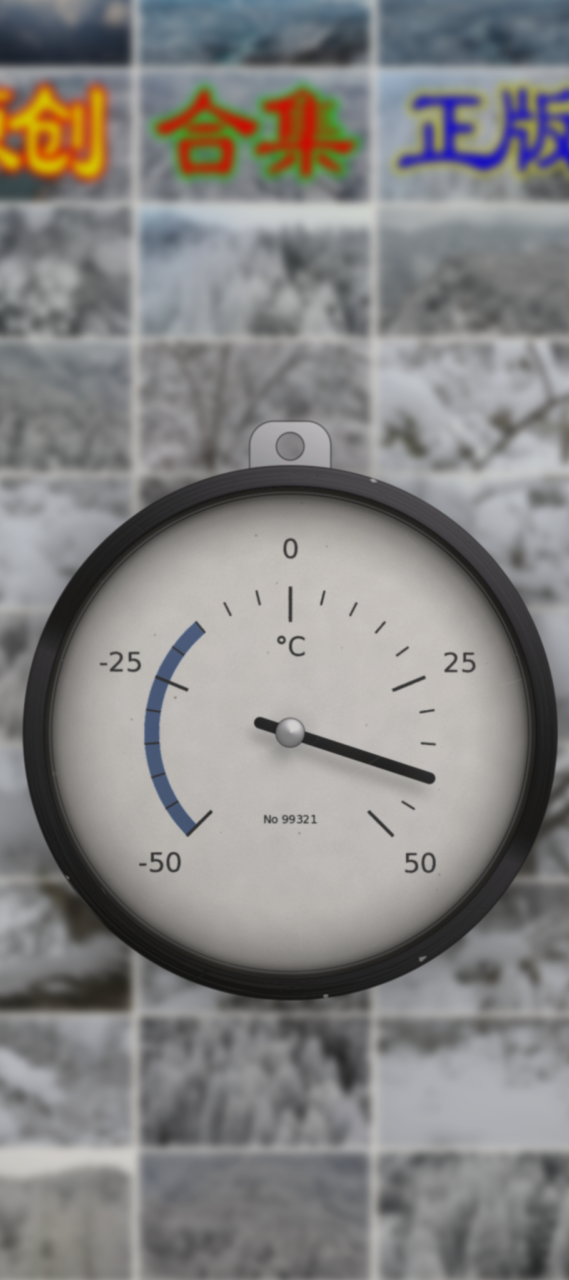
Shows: 40 °C
